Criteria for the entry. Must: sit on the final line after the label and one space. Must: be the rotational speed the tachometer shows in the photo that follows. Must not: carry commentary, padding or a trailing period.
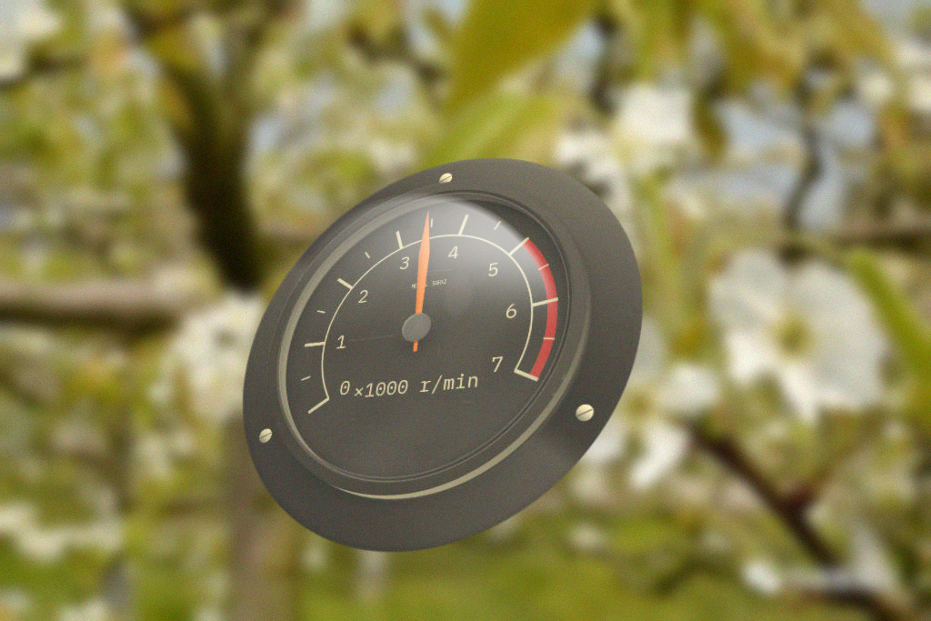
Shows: 3500 rpm
